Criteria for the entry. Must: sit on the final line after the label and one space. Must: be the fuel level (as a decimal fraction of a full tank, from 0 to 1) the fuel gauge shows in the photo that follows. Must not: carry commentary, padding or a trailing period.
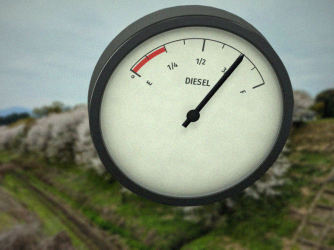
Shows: 0.75
